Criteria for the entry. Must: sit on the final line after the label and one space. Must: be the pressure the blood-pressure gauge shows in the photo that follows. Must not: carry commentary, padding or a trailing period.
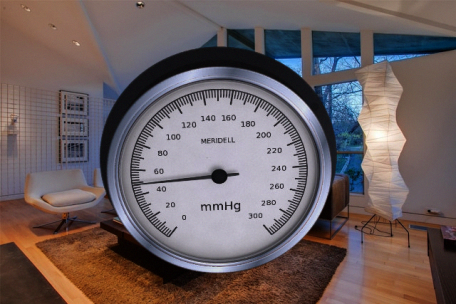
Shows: 50 mmHg
